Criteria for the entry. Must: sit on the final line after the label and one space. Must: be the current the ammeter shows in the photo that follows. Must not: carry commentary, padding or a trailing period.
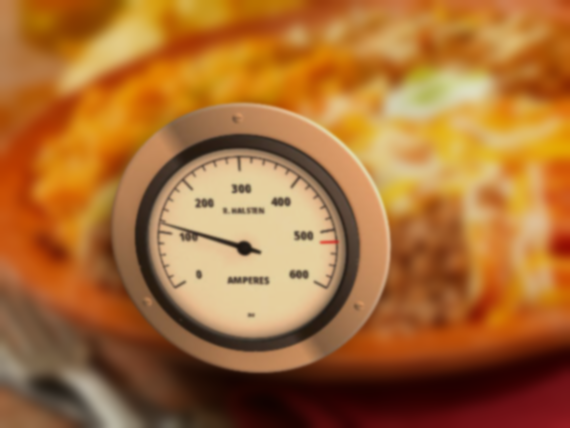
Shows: 120 A
